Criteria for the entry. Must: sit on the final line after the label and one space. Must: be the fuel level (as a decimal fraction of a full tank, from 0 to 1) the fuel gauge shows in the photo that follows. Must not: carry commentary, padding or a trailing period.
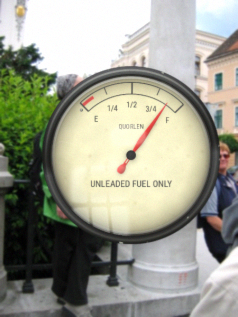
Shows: 0.875
